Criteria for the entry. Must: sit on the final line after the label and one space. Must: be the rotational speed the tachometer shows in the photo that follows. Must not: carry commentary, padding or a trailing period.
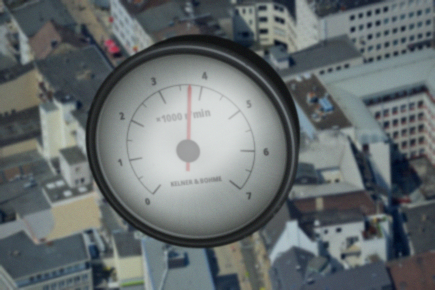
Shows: 3750 rpm
